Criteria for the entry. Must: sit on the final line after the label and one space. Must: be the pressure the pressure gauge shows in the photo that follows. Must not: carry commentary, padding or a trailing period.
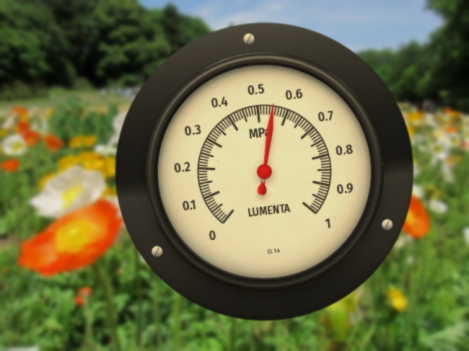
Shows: 0.55 MPa
